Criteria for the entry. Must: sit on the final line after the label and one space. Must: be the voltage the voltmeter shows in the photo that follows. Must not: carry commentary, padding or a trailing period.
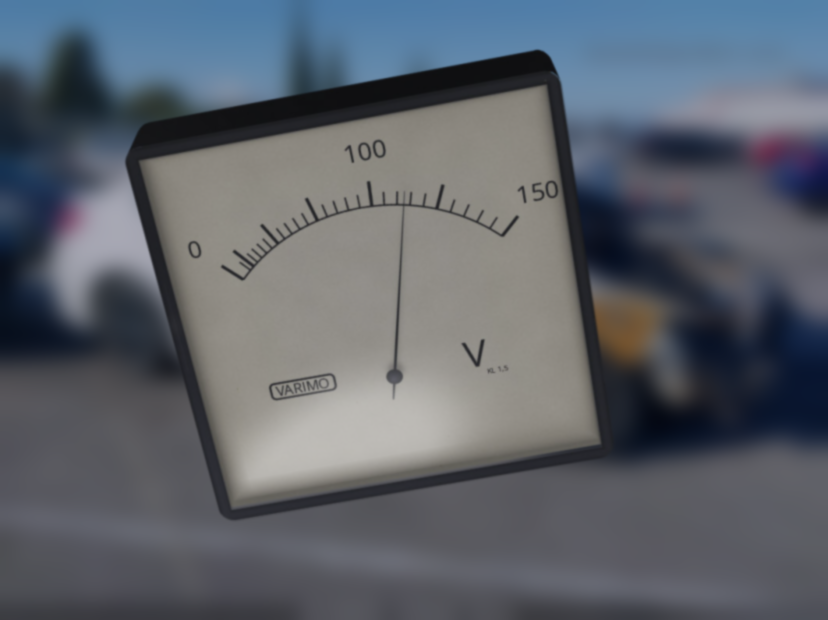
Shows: 112.5 V
